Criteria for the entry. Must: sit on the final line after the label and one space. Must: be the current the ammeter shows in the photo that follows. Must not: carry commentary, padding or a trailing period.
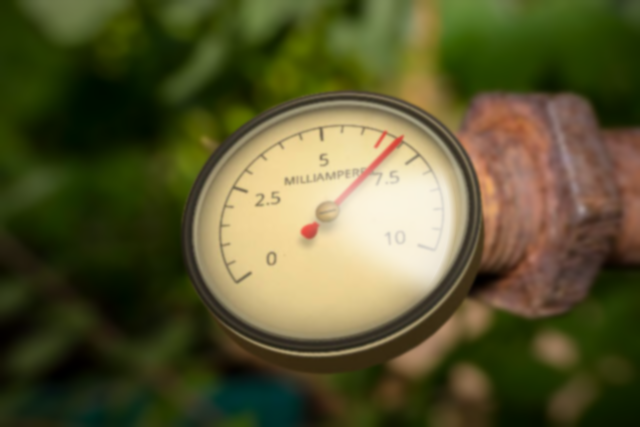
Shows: 7 mA
